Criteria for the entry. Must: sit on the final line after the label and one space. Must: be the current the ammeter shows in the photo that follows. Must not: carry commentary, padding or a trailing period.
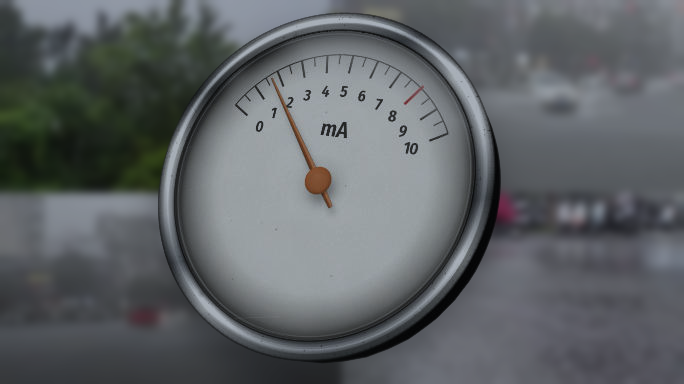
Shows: 1.75 mA
